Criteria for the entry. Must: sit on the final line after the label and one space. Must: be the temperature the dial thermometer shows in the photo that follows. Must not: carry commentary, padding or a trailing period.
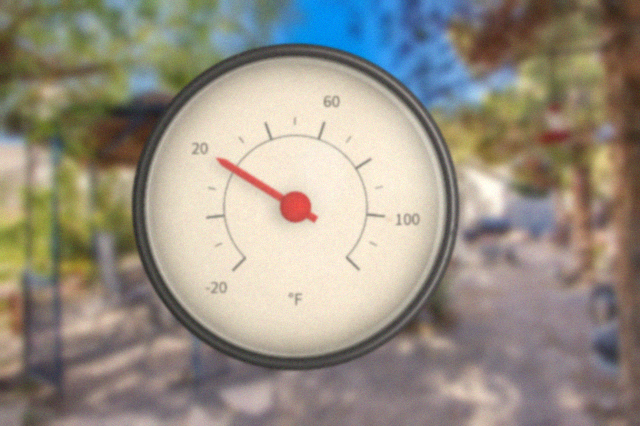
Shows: 20 °F
